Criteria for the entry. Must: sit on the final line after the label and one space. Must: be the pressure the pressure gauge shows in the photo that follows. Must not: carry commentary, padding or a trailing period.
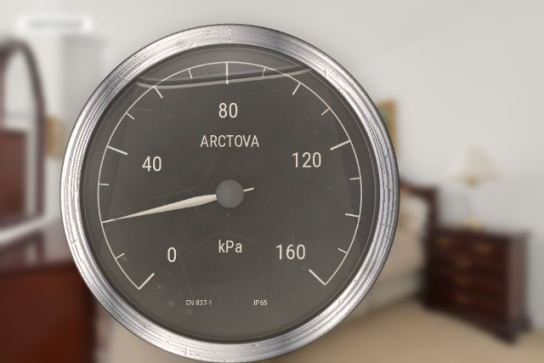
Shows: 20 kPa
